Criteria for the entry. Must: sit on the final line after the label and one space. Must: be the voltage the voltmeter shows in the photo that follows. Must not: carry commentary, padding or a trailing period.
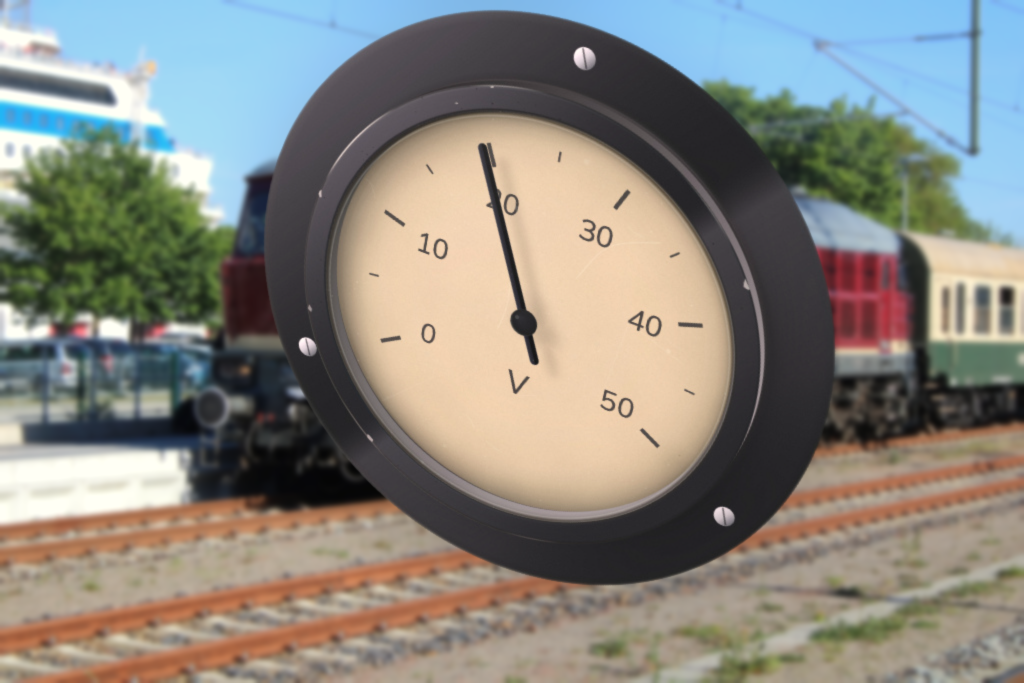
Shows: 20 V
